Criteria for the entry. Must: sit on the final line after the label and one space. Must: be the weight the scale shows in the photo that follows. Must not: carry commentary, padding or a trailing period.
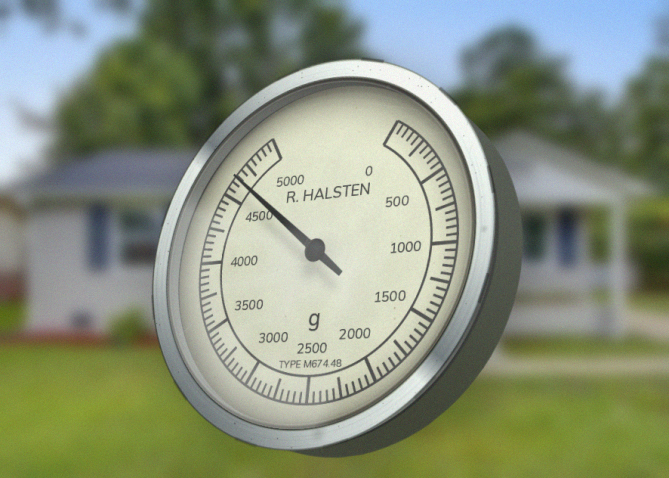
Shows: 4650 g
